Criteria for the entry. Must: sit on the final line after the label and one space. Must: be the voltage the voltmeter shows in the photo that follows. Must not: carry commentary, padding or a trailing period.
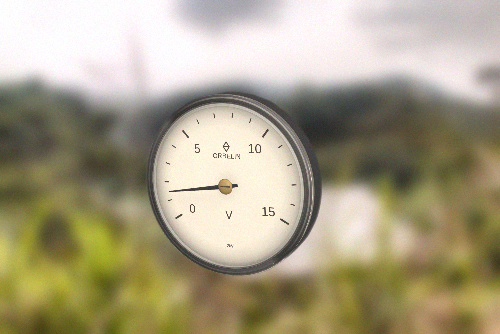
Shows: 1.5 V
